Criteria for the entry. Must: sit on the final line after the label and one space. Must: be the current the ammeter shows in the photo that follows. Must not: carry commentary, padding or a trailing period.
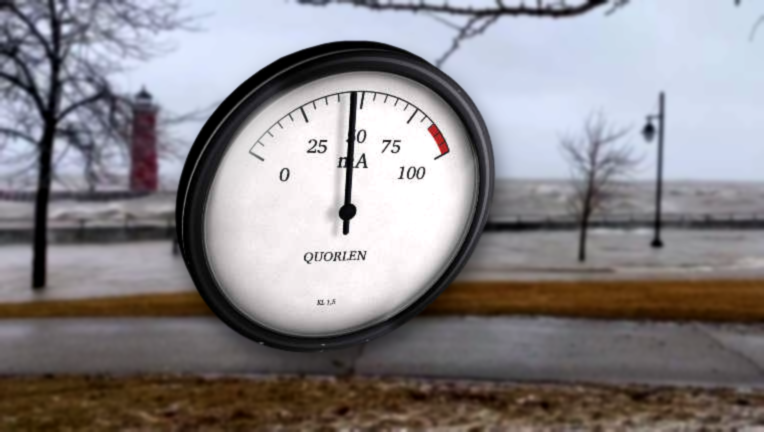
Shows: 45 mA
